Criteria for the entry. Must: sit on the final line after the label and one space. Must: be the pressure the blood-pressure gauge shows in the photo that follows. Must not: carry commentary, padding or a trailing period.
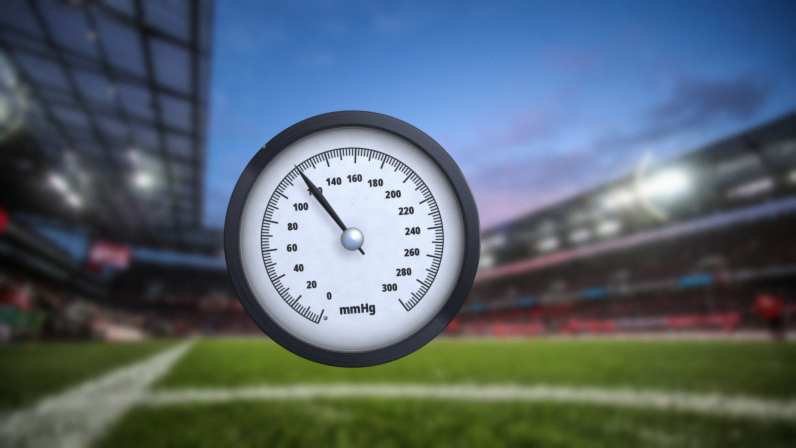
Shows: 120 mmHg
